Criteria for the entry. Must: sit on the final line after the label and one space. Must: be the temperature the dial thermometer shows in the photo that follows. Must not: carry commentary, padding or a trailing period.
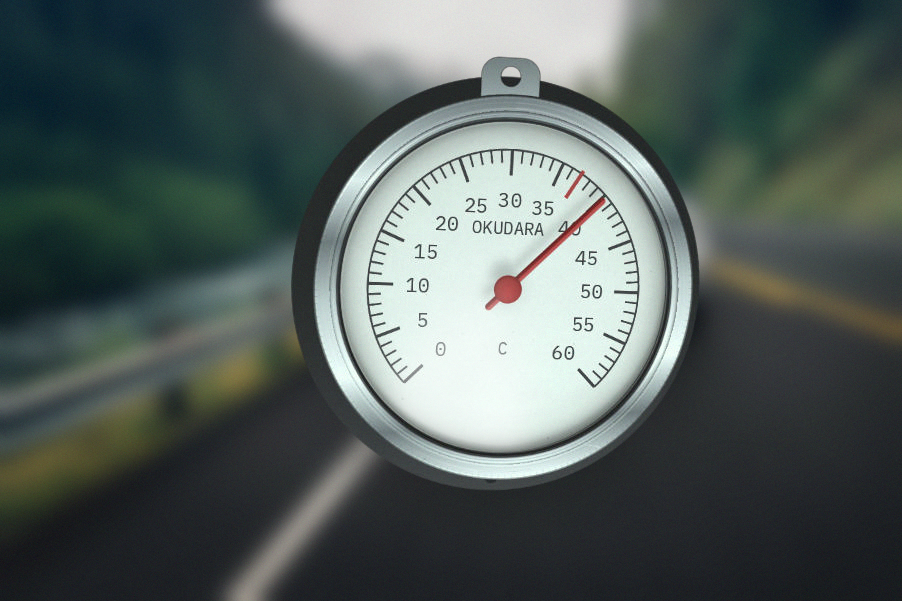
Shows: 40 °C
